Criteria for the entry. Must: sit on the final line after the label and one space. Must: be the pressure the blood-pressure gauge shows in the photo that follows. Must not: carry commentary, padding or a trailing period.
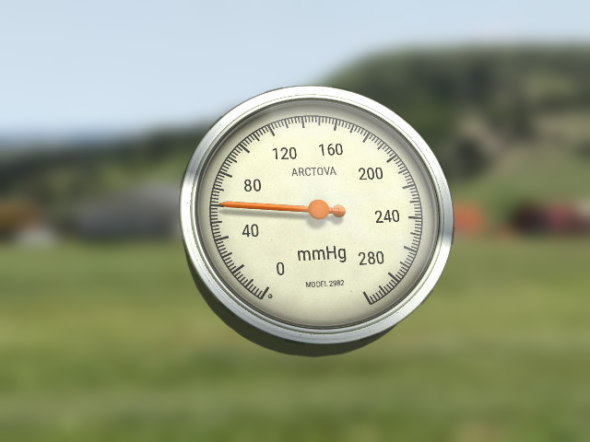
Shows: 60 mmHg
